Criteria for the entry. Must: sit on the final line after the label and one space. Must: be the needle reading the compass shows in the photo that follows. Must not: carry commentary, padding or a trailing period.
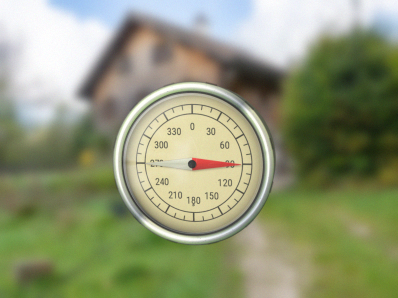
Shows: 90 °
